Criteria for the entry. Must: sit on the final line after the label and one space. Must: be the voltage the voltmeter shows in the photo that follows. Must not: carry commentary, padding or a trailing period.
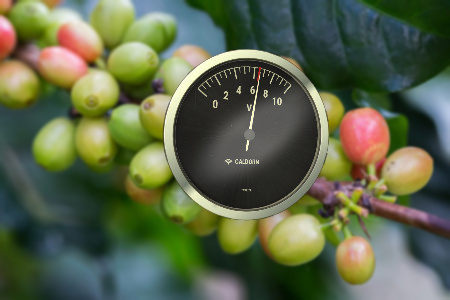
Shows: 6.5 V
